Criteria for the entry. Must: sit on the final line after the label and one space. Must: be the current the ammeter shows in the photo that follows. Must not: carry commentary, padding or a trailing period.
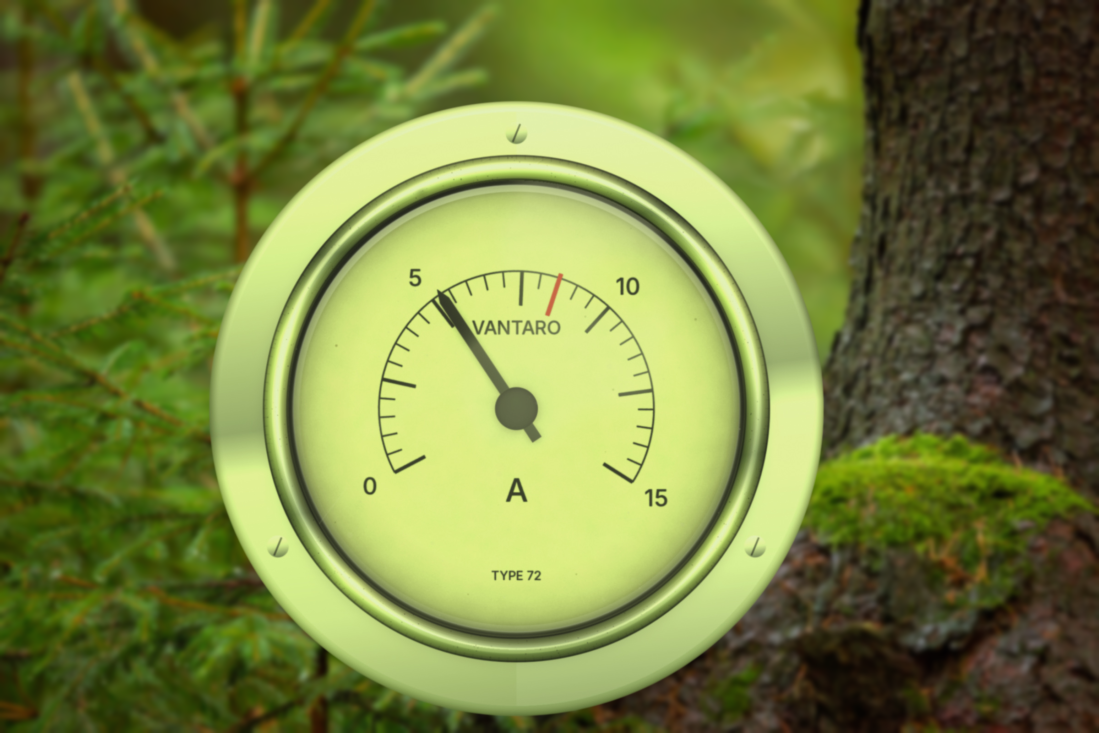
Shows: 5.25 A
